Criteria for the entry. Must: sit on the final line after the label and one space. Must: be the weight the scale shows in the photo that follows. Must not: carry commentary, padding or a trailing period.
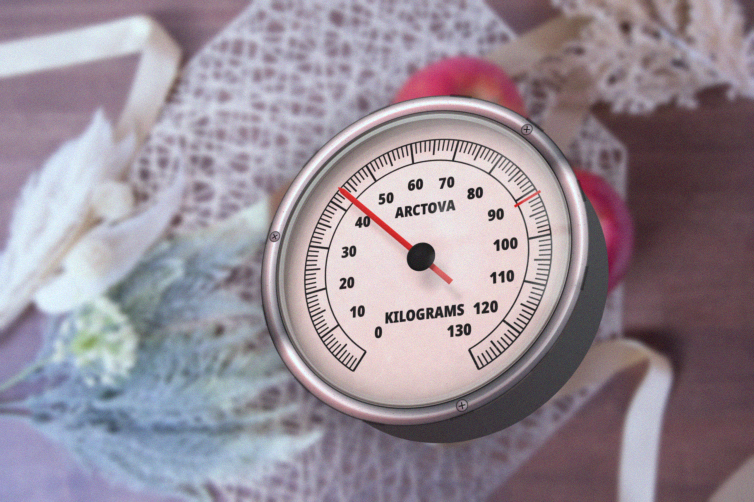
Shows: 43 kg
